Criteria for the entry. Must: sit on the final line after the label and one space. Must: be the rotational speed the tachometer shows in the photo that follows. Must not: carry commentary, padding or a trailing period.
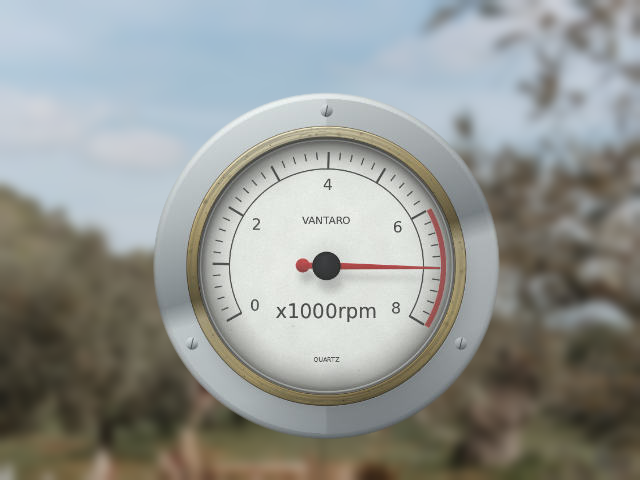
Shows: 7000 rpm
